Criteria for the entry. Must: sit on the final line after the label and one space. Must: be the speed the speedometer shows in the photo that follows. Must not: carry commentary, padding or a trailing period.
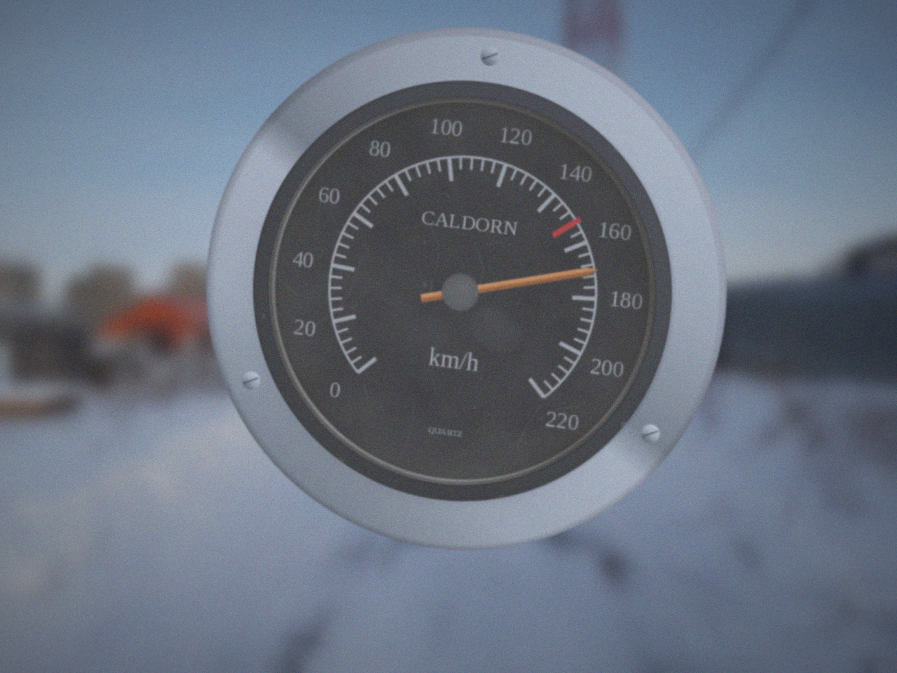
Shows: 170 km/h
